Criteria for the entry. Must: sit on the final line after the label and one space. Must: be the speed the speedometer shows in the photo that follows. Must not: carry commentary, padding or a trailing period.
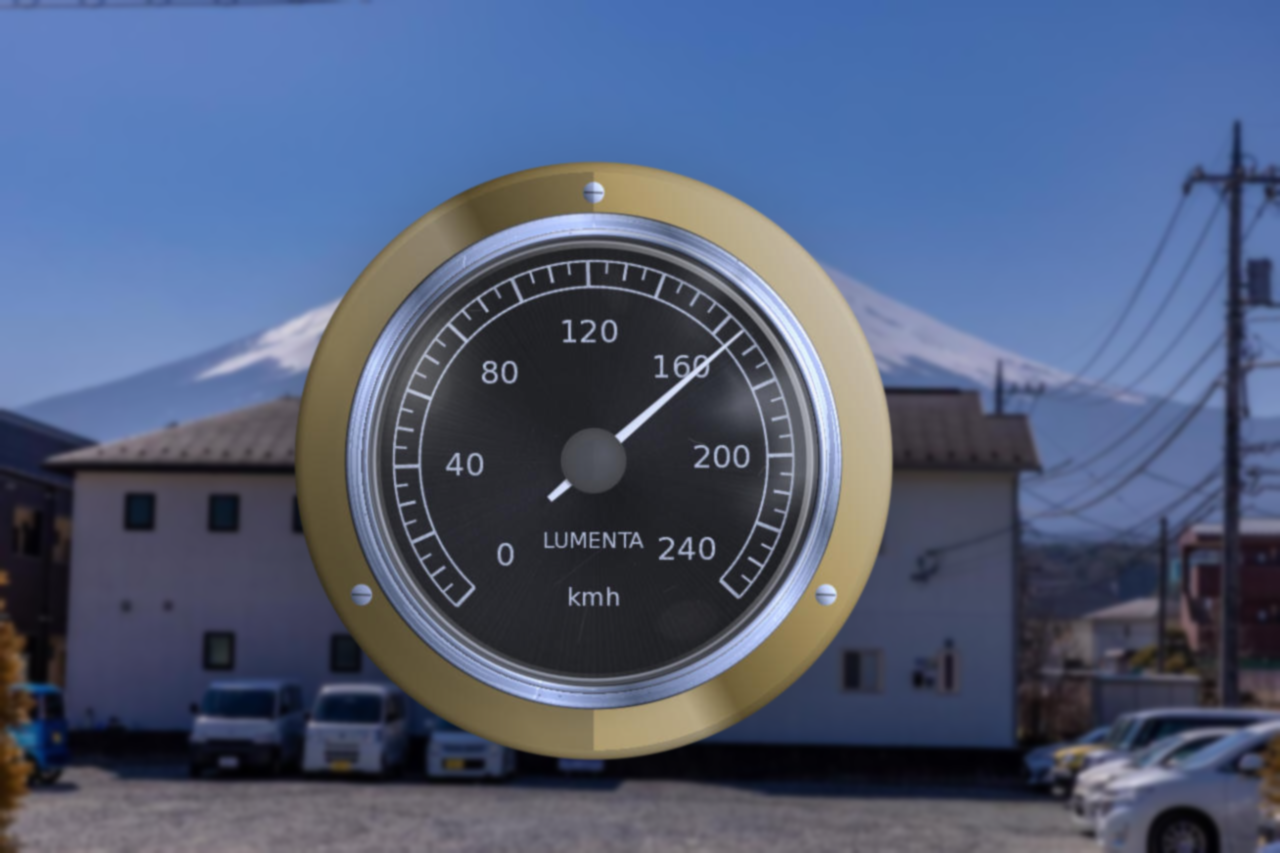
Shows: 165 km/h
